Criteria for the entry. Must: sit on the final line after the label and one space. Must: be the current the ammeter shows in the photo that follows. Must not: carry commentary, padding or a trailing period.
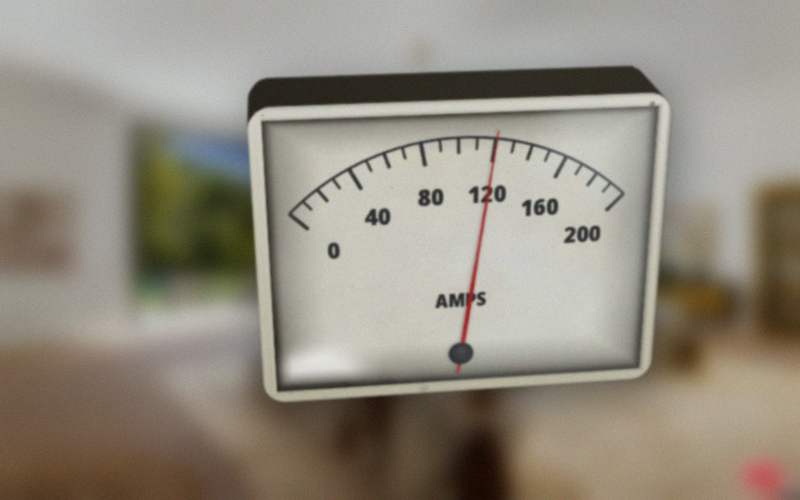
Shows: 120 A
